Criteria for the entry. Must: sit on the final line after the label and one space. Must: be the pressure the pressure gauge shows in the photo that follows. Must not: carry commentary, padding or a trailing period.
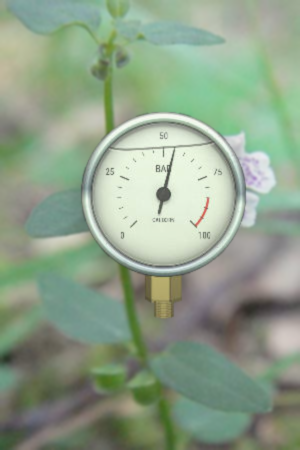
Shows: 55 bar
